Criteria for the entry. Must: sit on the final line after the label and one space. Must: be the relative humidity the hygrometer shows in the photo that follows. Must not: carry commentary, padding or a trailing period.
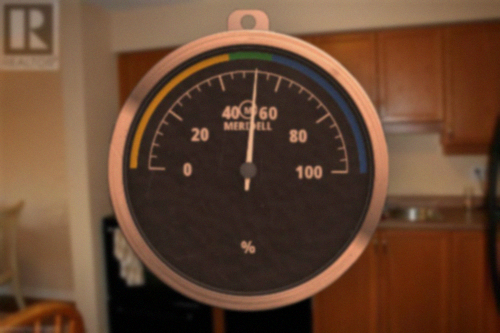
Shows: 52 %
